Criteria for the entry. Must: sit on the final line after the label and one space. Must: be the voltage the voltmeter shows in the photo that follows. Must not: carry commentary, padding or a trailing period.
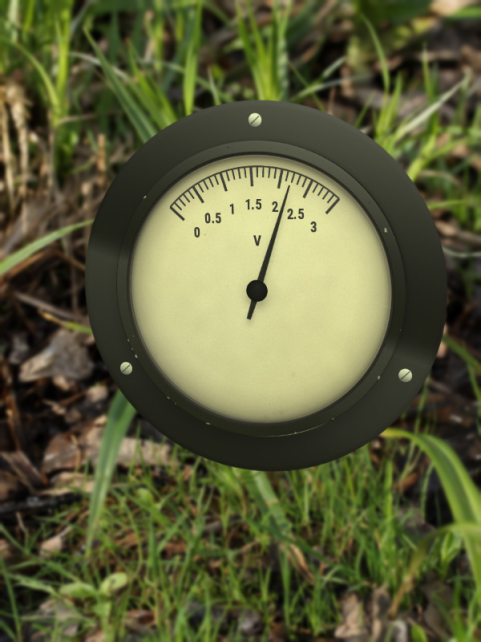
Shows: 2.2 V
